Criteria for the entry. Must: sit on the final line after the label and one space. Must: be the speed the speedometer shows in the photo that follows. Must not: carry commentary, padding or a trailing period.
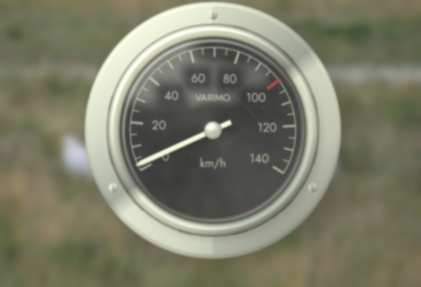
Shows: 2.5 km/h
